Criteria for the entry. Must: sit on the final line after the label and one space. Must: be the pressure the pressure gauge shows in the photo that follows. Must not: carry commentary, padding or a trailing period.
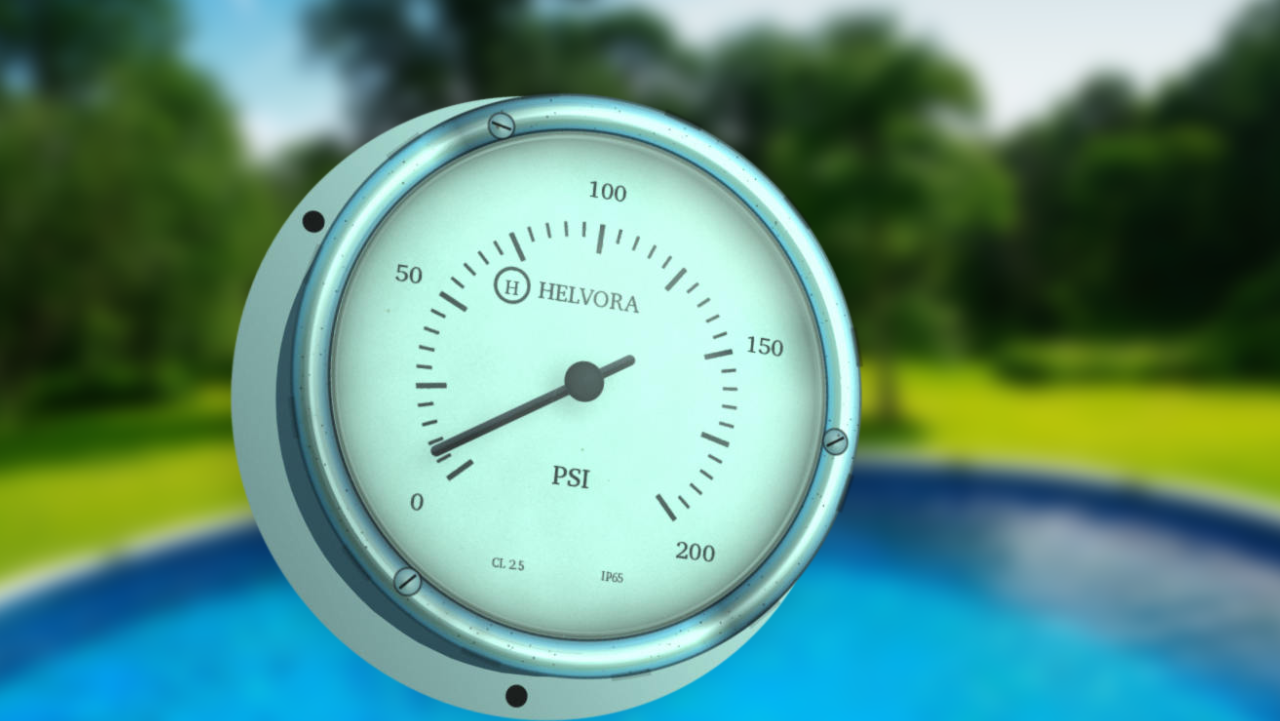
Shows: 7.5 psi
